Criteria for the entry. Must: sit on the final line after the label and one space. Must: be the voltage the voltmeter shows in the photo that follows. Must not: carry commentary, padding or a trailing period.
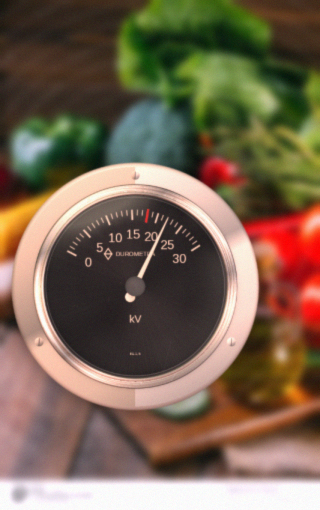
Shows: 22 kV
